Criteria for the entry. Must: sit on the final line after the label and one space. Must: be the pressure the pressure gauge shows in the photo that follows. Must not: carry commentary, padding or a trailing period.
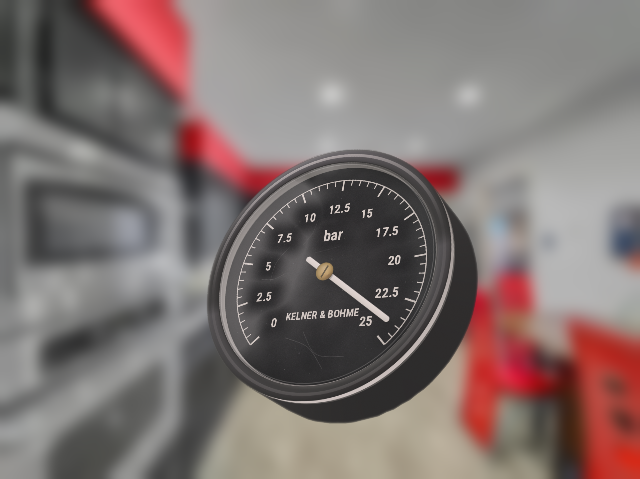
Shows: 24 bar
